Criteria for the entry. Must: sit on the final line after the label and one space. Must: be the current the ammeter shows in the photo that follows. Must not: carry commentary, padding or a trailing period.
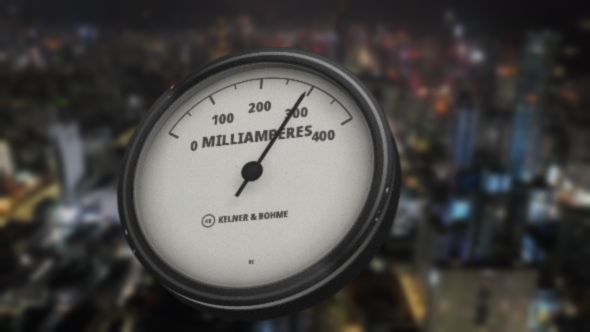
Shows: 300 mA
